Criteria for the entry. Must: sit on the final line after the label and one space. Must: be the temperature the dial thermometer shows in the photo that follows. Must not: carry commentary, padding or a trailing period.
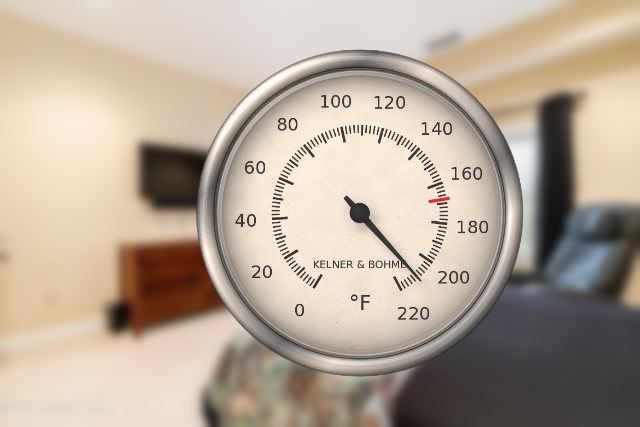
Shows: 210 °F
